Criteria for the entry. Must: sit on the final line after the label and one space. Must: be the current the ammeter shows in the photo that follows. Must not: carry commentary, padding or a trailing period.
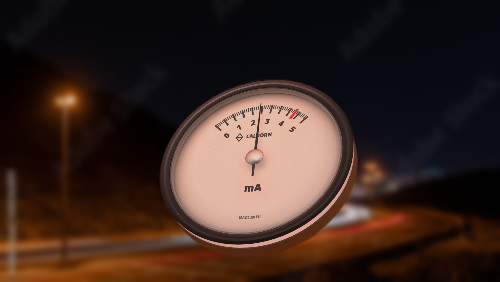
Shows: 2.5 mA
